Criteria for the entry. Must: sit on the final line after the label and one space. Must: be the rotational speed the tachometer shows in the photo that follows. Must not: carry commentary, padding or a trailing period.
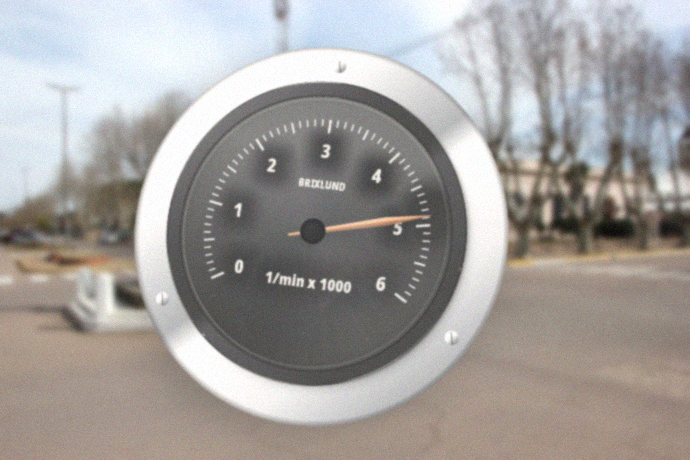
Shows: 4900 rpm
